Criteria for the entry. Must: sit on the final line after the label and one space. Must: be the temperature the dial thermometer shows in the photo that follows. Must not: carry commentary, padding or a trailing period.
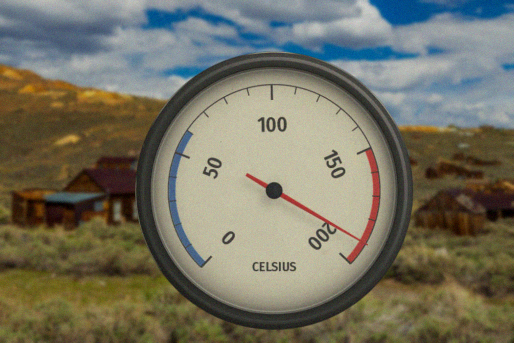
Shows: 190 °C
